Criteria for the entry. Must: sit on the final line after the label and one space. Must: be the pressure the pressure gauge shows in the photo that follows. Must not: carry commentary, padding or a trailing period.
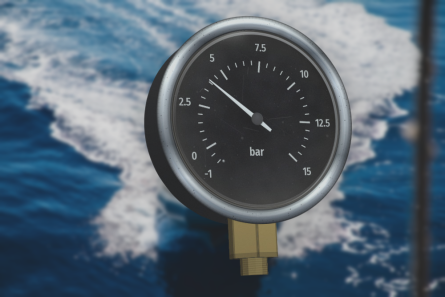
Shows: 4 bar
